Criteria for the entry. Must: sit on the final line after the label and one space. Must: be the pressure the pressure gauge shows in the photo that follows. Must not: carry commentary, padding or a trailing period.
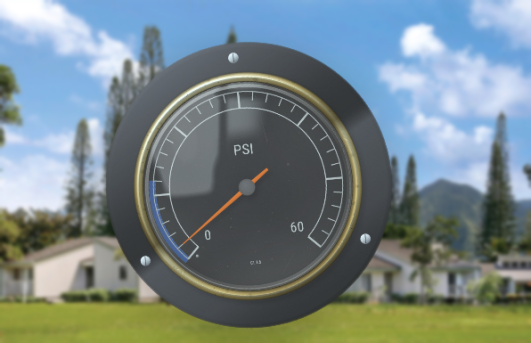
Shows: 2 psi
